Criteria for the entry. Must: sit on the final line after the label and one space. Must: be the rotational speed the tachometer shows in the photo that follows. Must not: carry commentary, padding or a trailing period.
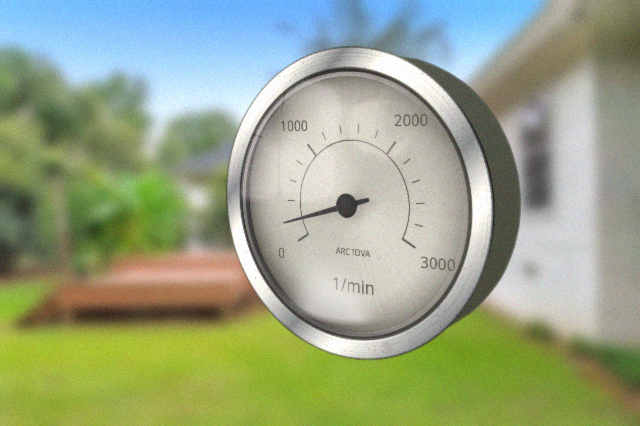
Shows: 200 rpm
